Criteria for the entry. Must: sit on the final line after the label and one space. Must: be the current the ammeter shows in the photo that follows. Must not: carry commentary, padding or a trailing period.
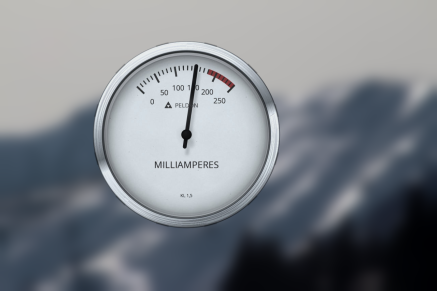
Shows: 150 mA
